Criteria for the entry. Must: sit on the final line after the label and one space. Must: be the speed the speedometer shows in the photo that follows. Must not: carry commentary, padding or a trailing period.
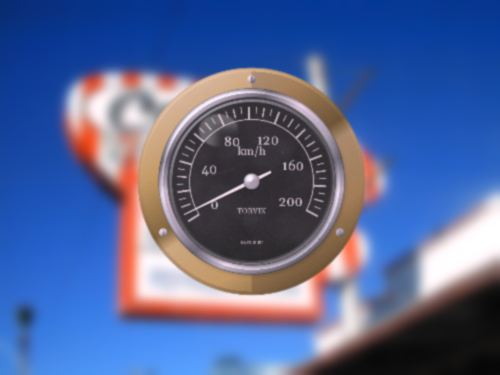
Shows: 5 km/h
